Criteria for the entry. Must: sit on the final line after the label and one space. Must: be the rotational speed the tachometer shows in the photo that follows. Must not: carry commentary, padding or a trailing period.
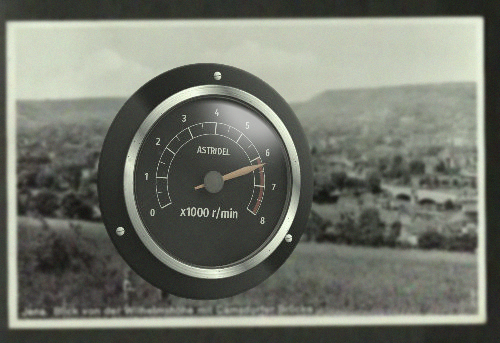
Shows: 6250 rpm
